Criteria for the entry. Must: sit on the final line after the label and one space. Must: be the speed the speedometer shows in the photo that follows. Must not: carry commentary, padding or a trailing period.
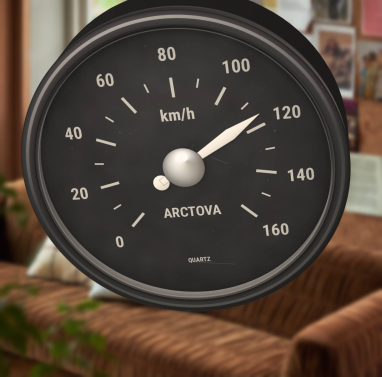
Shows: 115 km/h
